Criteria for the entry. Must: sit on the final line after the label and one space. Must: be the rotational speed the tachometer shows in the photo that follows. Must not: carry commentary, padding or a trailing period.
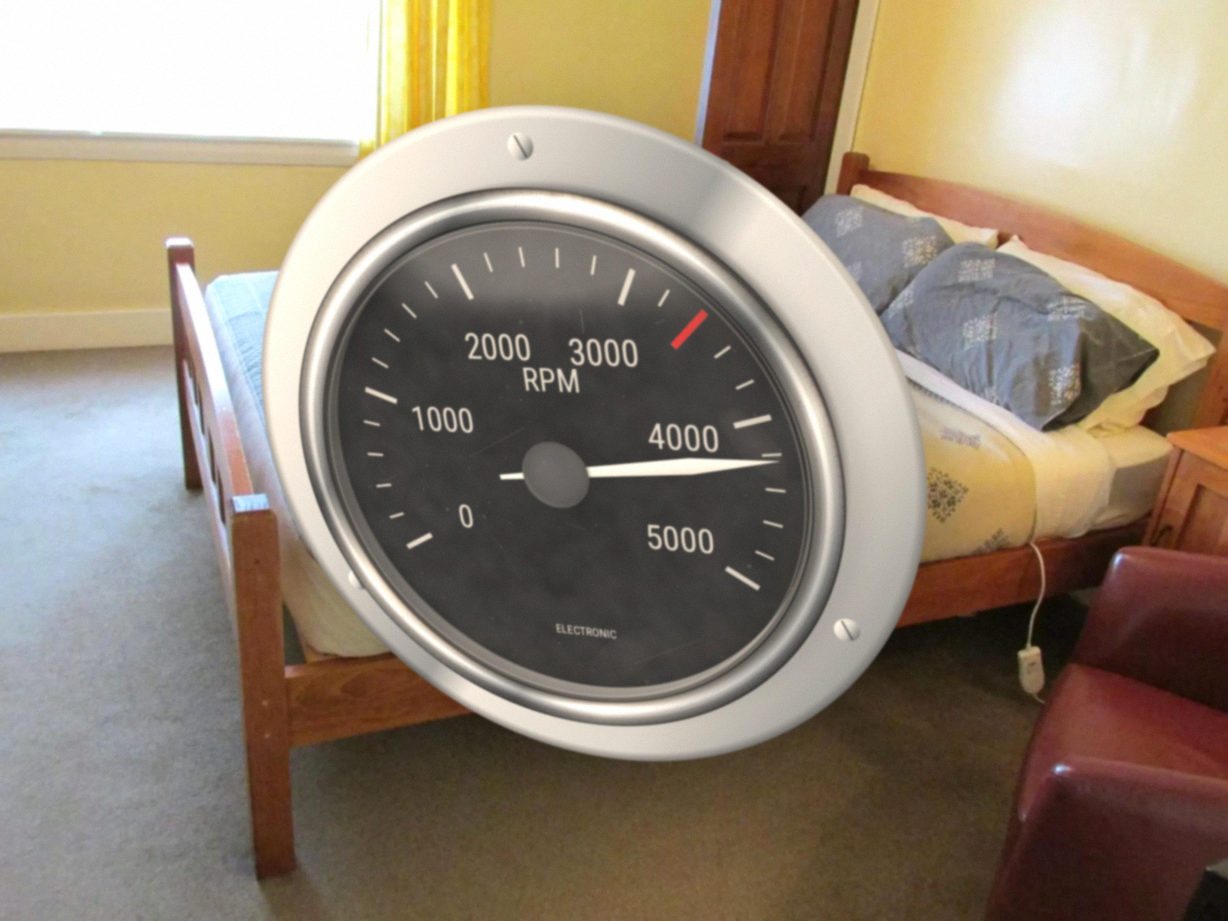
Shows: 4200 rpm
